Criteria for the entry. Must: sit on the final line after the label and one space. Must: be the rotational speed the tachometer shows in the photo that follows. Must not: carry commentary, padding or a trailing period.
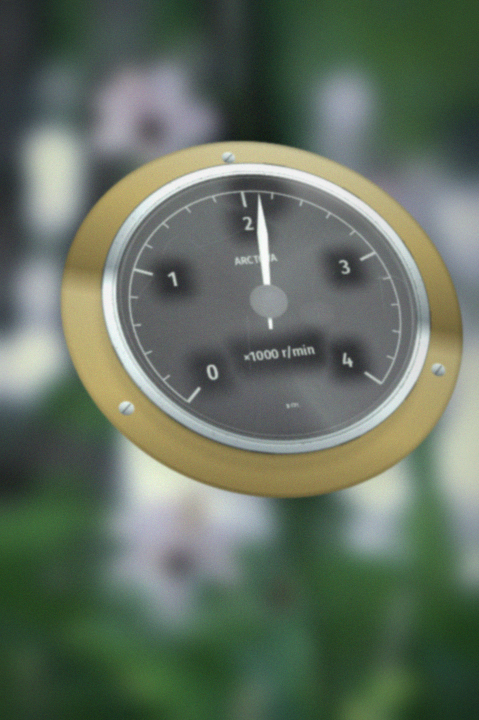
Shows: 2100 rpm
